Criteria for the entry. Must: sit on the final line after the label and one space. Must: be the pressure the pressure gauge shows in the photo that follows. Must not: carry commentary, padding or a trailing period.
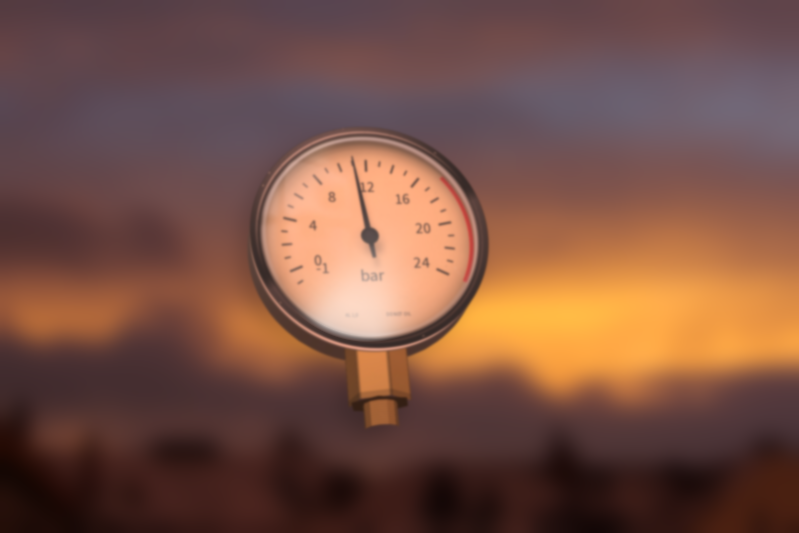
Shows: 11 bar
